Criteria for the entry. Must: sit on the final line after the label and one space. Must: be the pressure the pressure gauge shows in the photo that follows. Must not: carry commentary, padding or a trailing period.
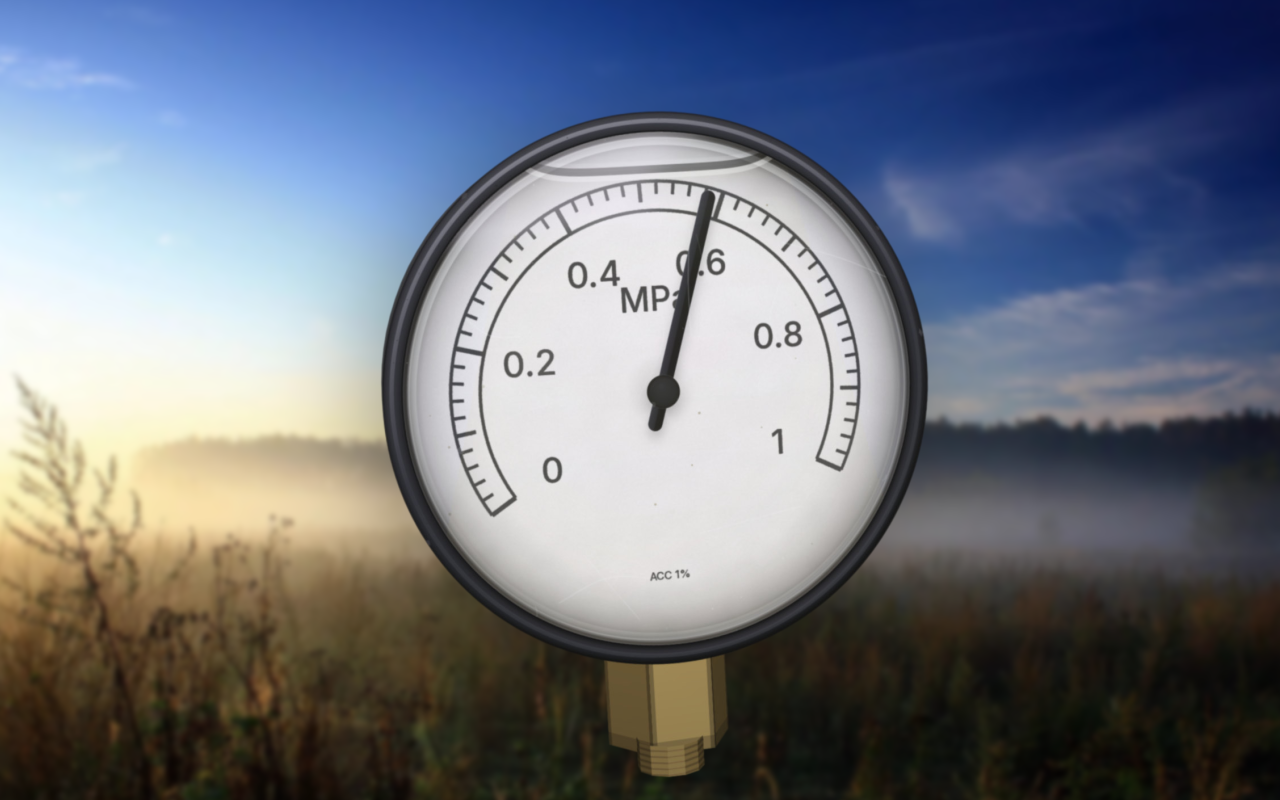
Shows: 0.58 MPa
